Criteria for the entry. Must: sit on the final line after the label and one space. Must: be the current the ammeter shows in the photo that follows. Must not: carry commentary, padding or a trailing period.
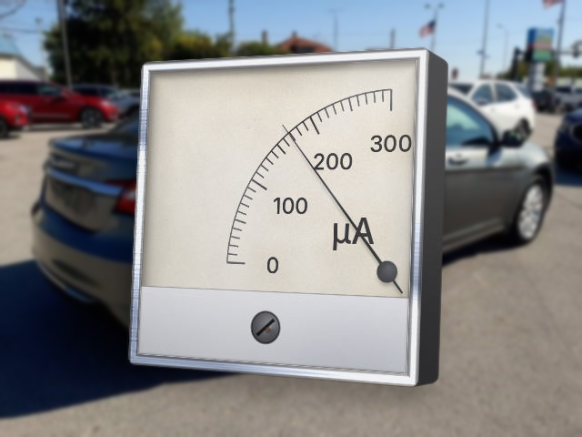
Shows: 170 µA
